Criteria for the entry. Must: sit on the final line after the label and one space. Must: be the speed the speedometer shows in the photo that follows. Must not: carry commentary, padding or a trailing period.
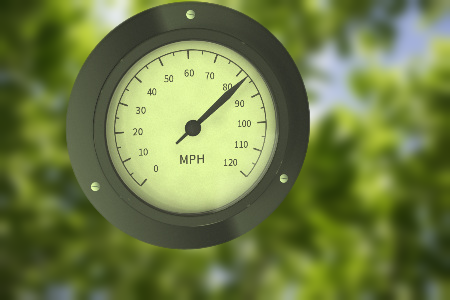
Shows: 82.5 mph
